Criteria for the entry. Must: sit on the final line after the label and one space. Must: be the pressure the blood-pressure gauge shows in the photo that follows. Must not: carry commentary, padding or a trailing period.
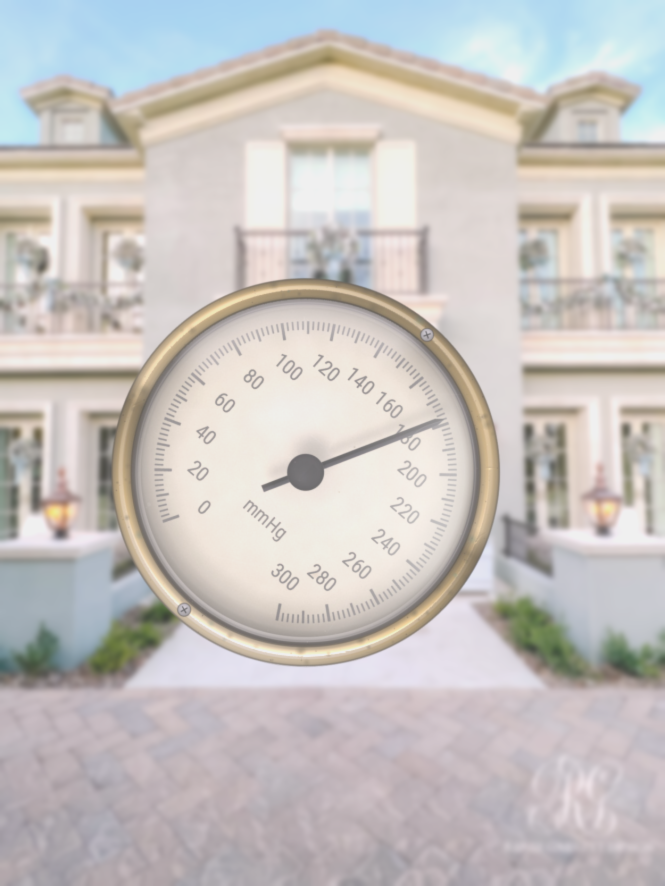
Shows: 178 mmHg
